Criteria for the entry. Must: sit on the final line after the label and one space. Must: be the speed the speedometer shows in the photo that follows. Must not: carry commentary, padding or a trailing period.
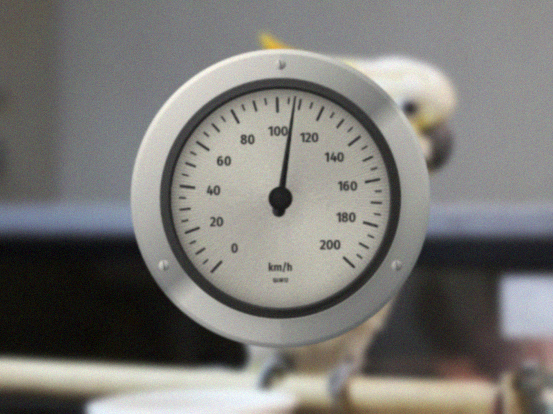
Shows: 107.5 km/h
